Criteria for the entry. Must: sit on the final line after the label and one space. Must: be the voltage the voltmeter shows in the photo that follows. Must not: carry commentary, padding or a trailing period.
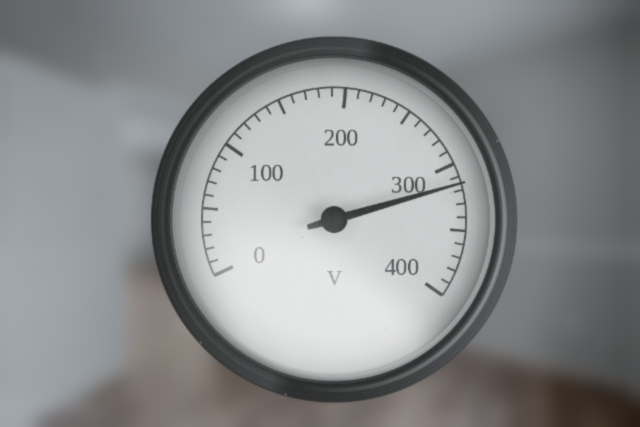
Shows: 315 V
